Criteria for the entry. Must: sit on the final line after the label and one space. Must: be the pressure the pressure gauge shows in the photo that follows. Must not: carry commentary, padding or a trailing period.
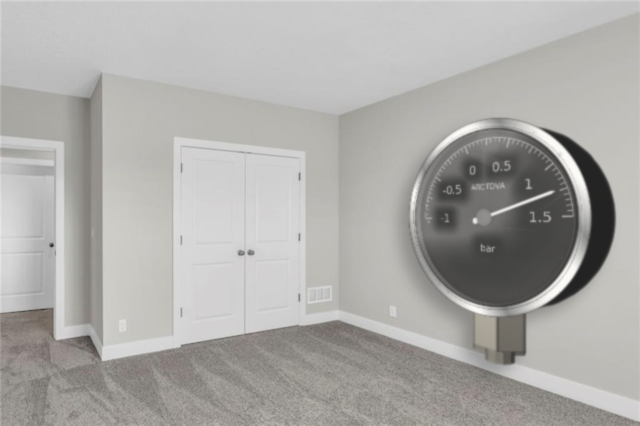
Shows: 1.25 bar
